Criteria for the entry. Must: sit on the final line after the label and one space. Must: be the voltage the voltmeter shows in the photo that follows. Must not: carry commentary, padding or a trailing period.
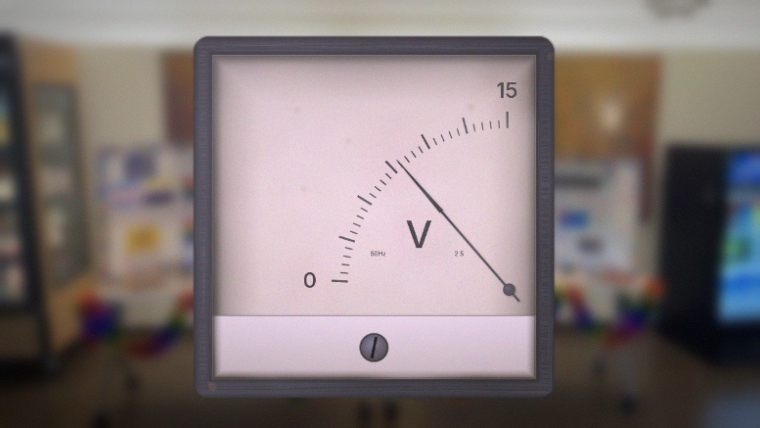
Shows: 8 V
